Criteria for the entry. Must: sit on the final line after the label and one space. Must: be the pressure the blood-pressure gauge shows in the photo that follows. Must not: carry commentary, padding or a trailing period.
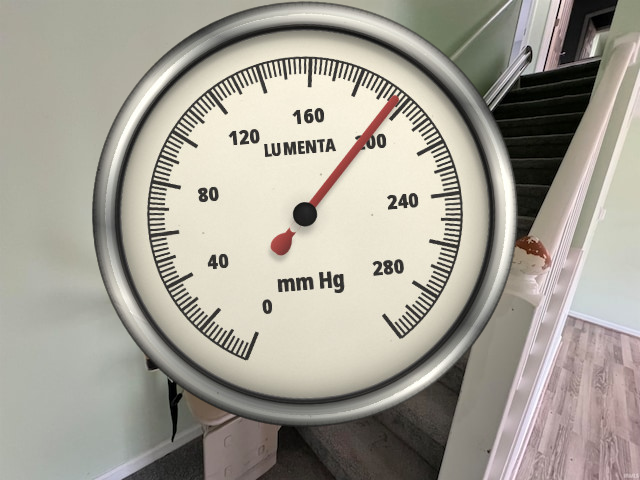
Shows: 196 mmHg
